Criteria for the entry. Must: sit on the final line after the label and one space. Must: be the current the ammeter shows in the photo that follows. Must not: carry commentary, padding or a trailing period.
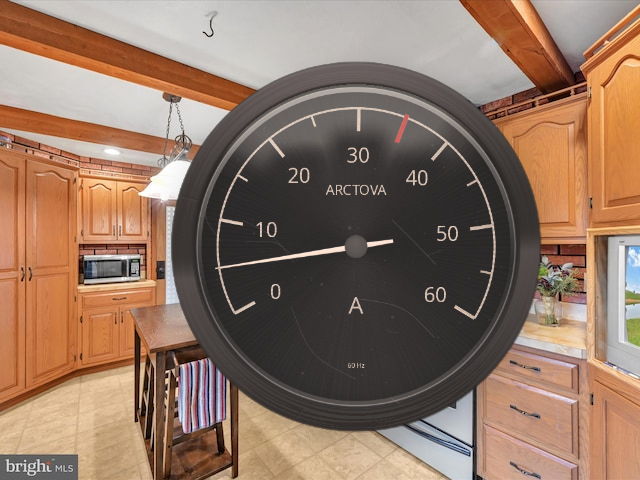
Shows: 5 A
